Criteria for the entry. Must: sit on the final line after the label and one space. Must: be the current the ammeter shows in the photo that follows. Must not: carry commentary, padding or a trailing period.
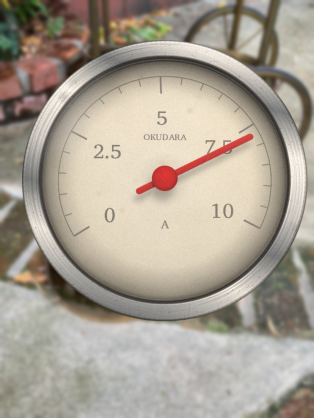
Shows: 7.75 A
